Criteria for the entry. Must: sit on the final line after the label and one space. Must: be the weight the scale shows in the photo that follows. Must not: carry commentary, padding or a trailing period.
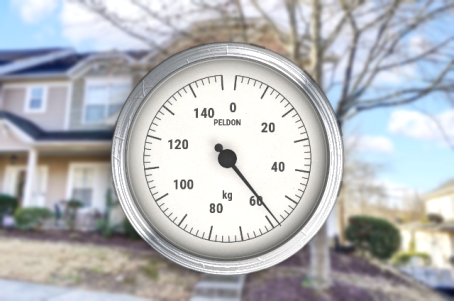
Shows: 58 kg
